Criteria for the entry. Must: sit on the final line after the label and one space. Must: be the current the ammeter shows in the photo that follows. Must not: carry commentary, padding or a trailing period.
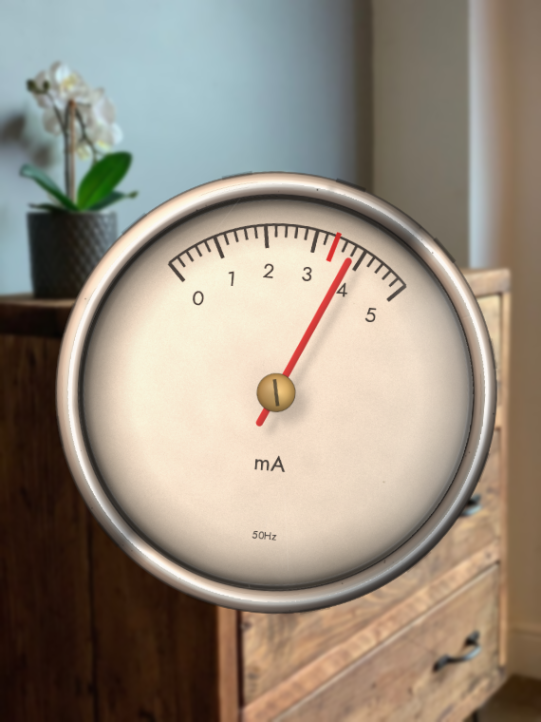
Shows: 3.8 mA
